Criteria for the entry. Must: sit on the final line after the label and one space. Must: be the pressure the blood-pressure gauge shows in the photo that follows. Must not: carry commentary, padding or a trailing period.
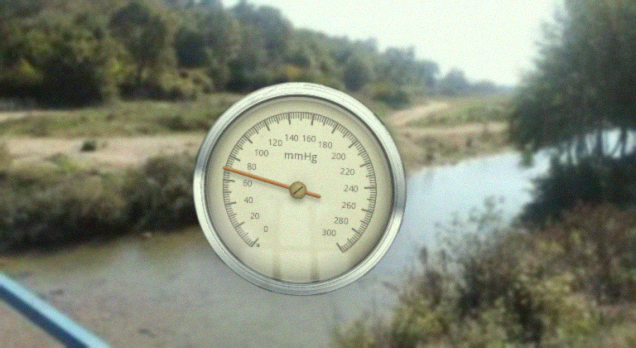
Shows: 70 mmHg
